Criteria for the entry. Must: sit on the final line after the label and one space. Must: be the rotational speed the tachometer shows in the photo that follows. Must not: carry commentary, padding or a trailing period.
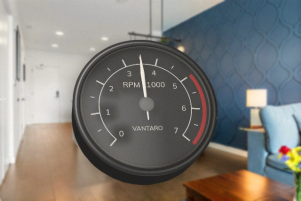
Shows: 3500 rpm
